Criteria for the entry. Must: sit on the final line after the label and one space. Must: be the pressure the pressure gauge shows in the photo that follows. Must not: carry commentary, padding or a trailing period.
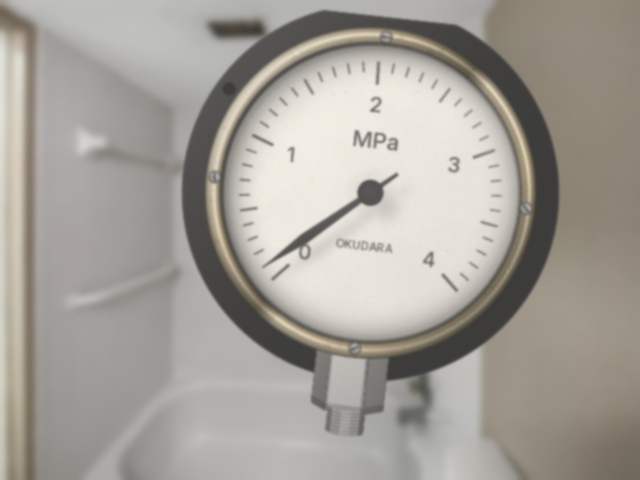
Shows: 0.1 MPa
